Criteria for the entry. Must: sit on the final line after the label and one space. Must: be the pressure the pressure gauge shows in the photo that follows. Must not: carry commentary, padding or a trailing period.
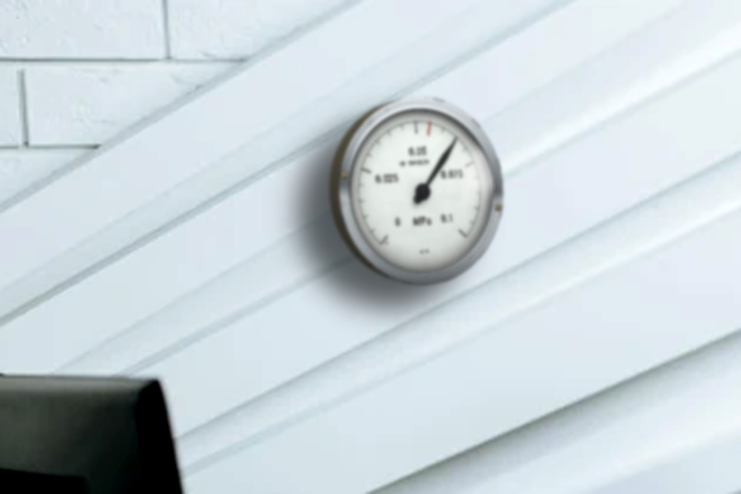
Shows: 0.065 MPa
